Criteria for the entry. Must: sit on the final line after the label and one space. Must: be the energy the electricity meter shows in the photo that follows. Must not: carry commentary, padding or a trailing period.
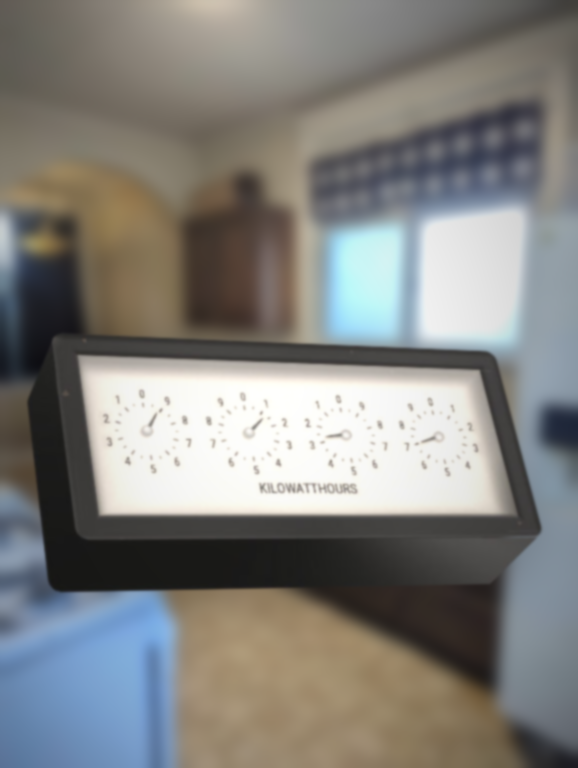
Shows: 9127 kWh
